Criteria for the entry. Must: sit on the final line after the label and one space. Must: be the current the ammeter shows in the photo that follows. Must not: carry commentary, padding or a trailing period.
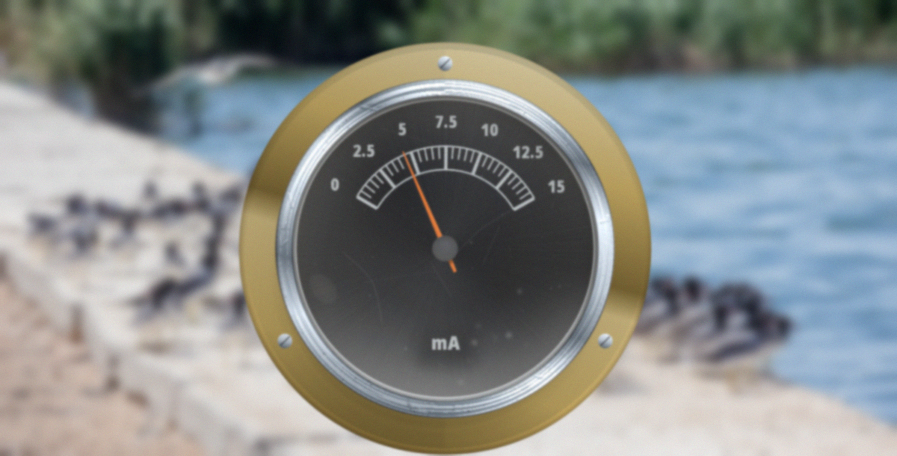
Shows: 4.5 mA
